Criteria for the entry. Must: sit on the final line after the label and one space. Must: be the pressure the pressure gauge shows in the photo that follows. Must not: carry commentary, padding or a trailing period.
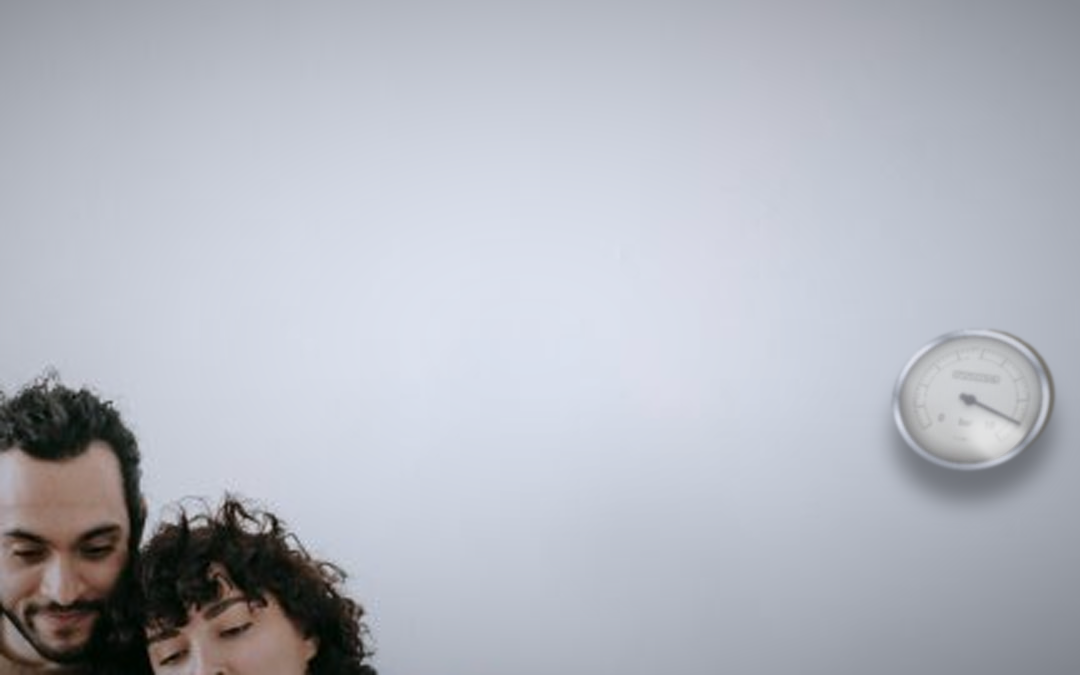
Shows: 9 bar
